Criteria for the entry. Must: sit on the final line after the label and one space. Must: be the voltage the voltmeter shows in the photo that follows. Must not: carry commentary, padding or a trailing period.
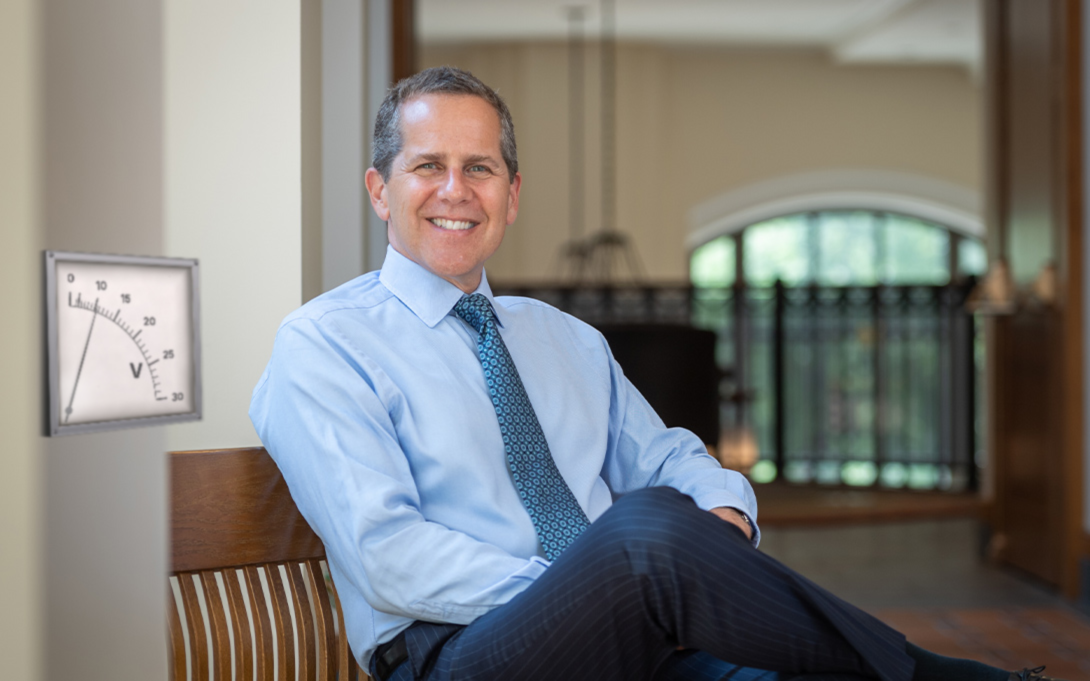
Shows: 10 V
